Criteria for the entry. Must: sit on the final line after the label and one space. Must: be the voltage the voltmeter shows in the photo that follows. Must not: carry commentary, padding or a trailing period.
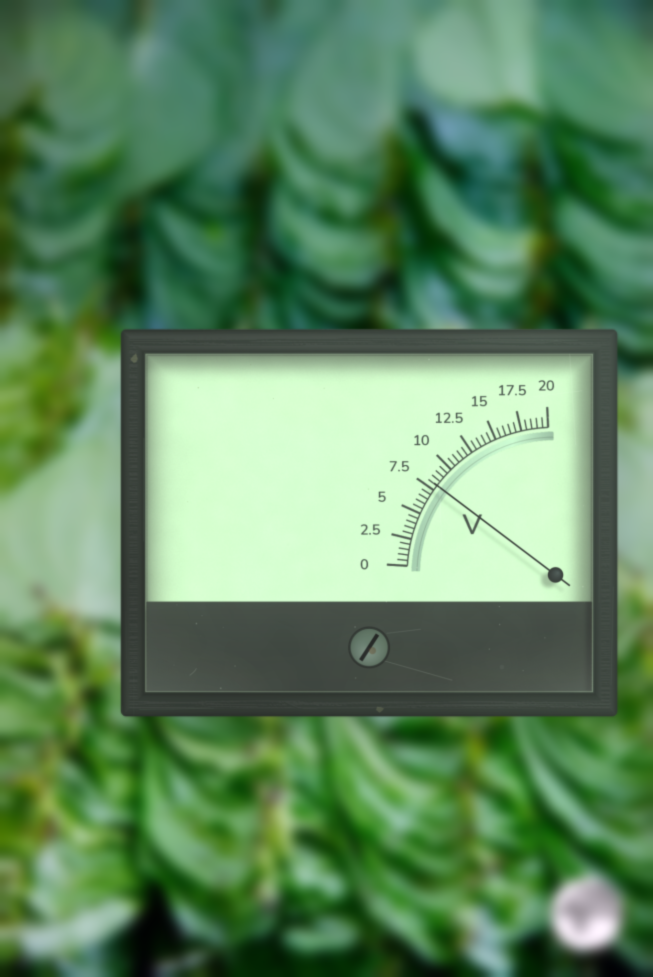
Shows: 8 V
